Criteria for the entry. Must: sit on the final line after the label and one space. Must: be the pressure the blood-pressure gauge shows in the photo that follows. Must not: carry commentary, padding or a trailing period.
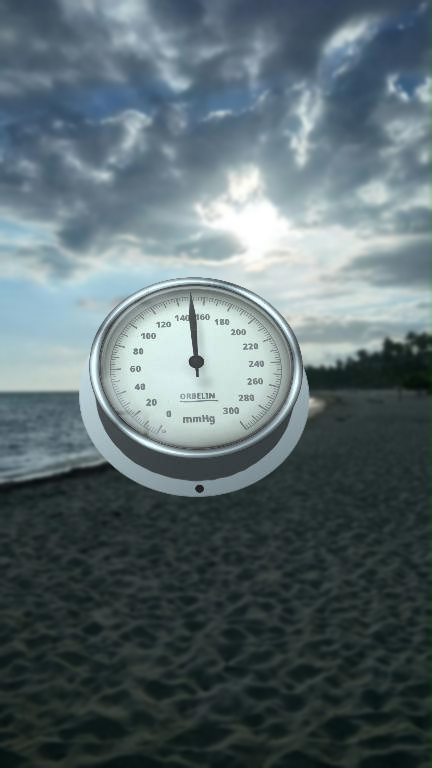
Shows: 150 mmHg
